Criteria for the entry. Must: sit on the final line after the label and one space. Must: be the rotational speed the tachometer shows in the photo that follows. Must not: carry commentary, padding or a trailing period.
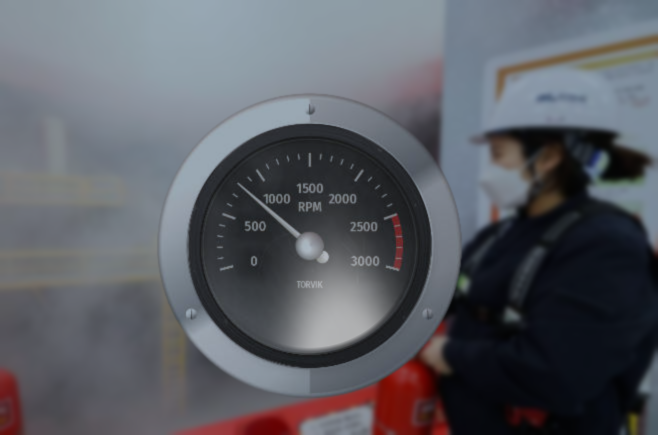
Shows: 800 rpm
